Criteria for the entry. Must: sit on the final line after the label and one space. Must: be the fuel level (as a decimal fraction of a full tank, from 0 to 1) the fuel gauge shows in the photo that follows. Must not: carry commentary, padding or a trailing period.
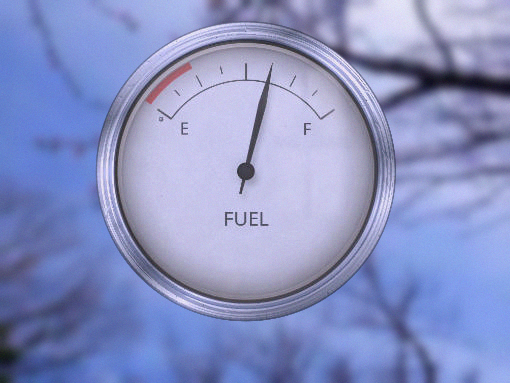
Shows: 0.625
